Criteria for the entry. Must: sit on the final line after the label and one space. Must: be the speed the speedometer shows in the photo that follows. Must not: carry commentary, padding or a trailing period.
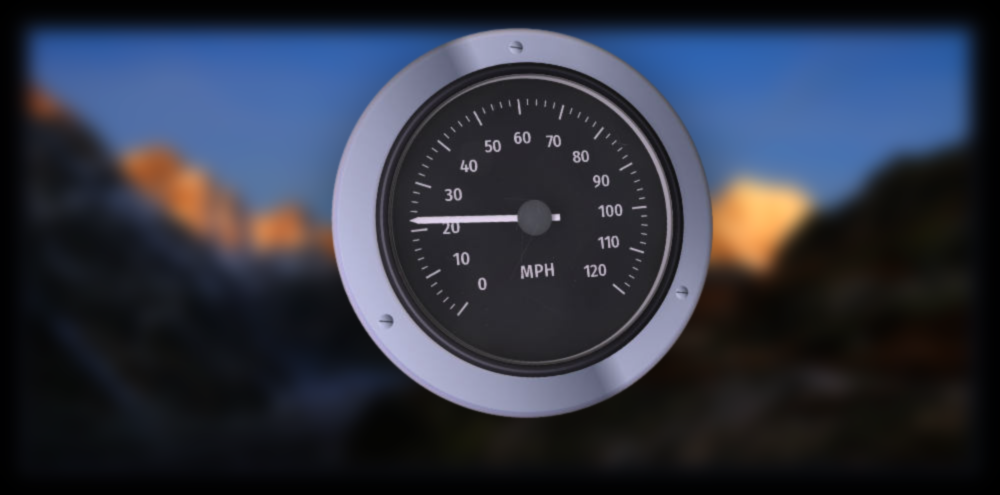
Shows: 22 mph
